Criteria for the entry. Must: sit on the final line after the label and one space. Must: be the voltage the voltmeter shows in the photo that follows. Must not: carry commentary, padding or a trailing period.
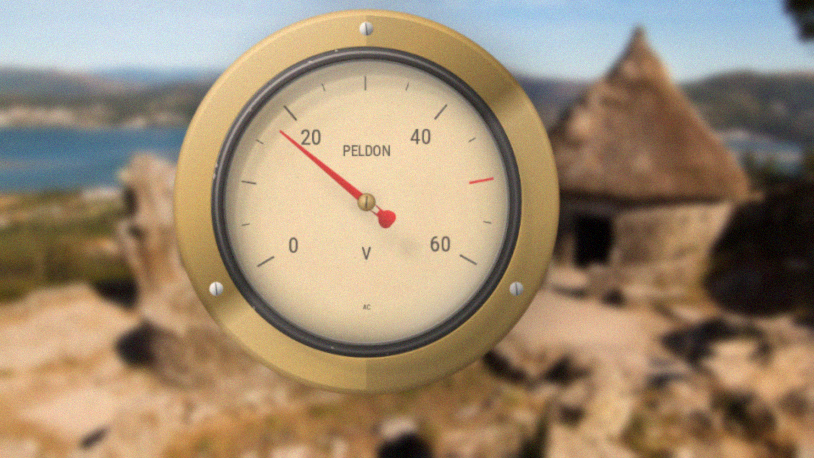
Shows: 17.5 V
